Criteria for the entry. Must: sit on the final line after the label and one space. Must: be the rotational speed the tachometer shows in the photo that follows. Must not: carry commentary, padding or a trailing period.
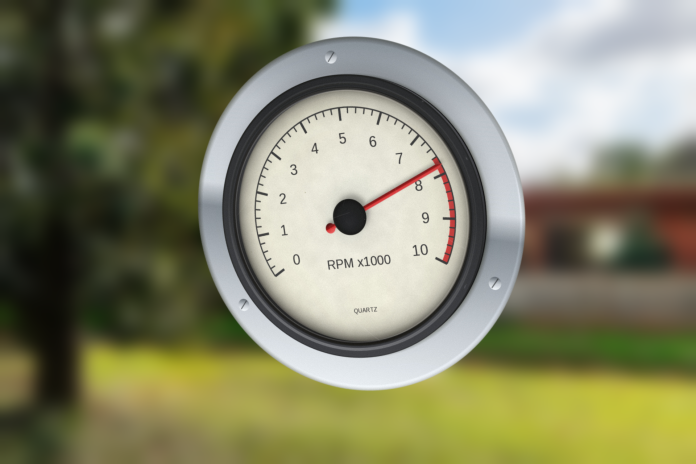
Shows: 7800 rpm
